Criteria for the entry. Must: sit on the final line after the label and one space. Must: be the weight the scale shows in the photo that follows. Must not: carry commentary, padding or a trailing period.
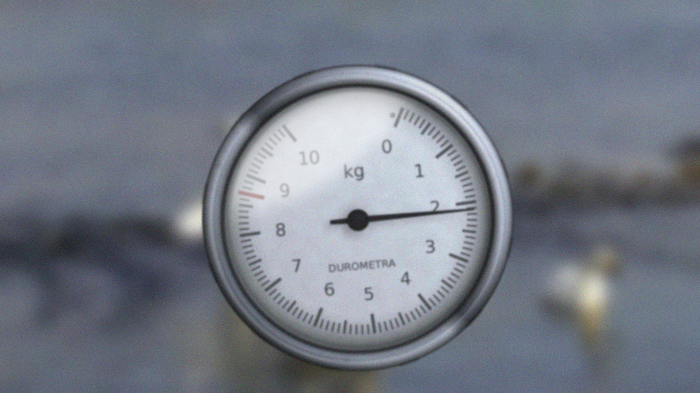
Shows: 2.1 kg
